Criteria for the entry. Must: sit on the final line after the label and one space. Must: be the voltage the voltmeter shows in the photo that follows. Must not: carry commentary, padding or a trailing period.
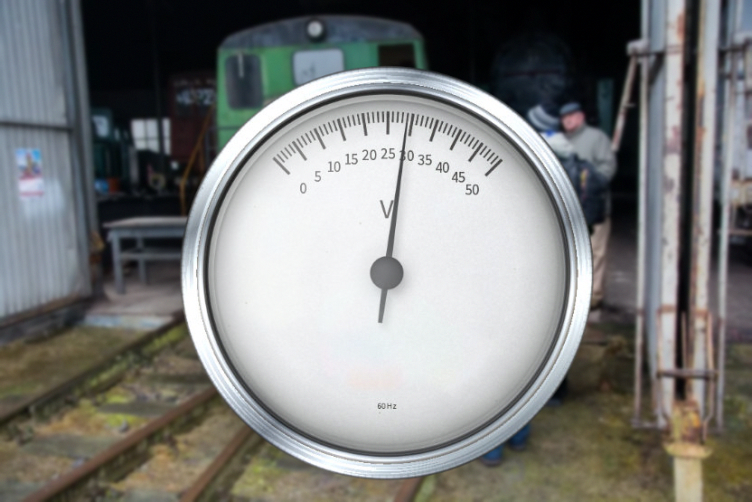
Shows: 29 V
